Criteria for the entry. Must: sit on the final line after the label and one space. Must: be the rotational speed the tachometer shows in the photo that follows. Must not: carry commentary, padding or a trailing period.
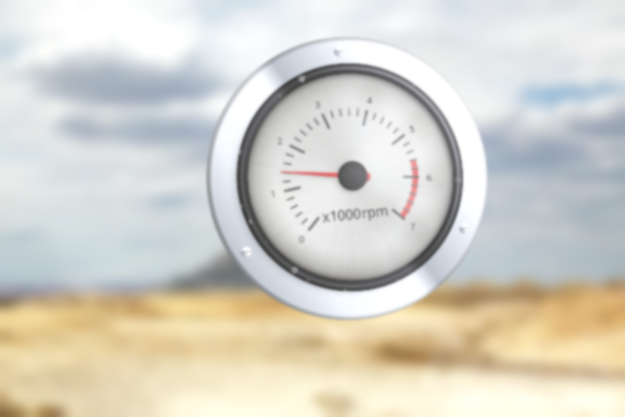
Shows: 1400 rpm
